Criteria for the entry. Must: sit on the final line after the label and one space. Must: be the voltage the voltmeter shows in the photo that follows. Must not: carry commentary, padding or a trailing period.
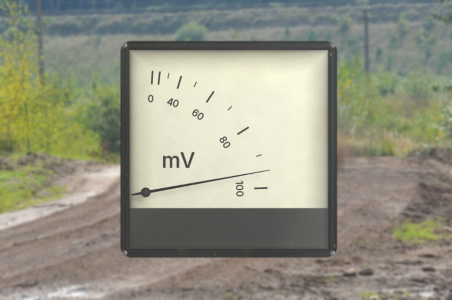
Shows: 95 mV
